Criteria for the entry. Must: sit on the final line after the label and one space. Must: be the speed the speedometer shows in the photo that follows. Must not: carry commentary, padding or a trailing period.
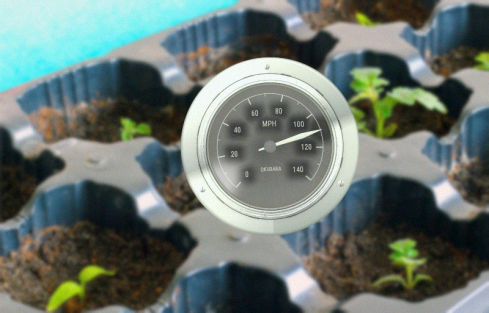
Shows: 110 mph
